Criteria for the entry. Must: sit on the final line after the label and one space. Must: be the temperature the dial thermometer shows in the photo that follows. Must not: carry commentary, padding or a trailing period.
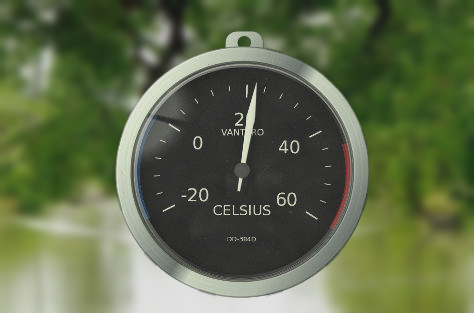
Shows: 22 °C
